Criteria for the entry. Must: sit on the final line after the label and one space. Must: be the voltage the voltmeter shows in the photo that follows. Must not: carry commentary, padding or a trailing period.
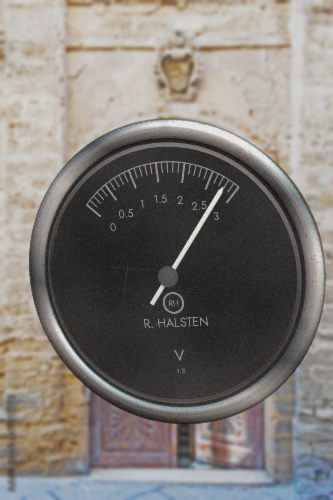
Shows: 2.8 V
